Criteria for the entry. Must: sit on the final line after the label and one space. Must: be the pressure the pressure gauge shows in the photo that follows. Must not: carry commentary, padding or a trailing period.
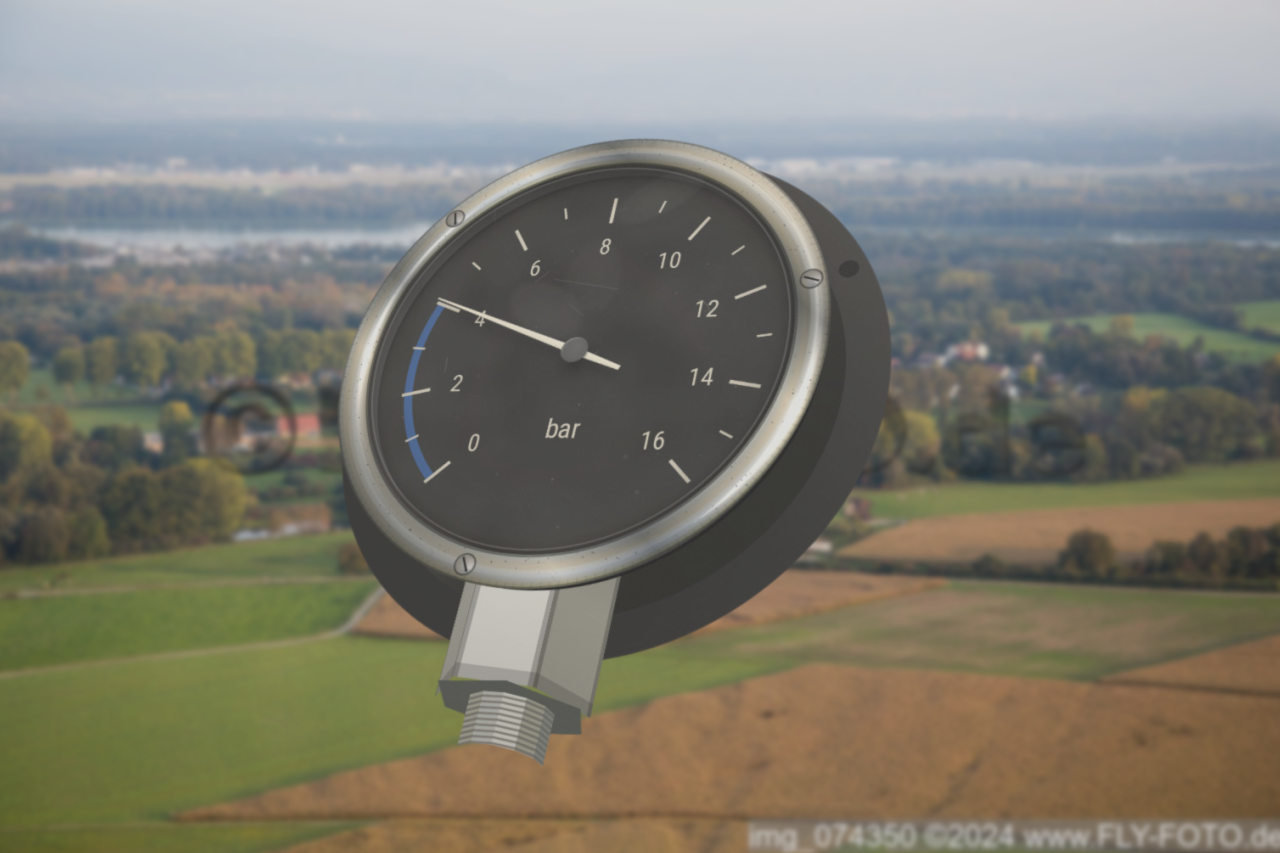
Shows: 4 bar
